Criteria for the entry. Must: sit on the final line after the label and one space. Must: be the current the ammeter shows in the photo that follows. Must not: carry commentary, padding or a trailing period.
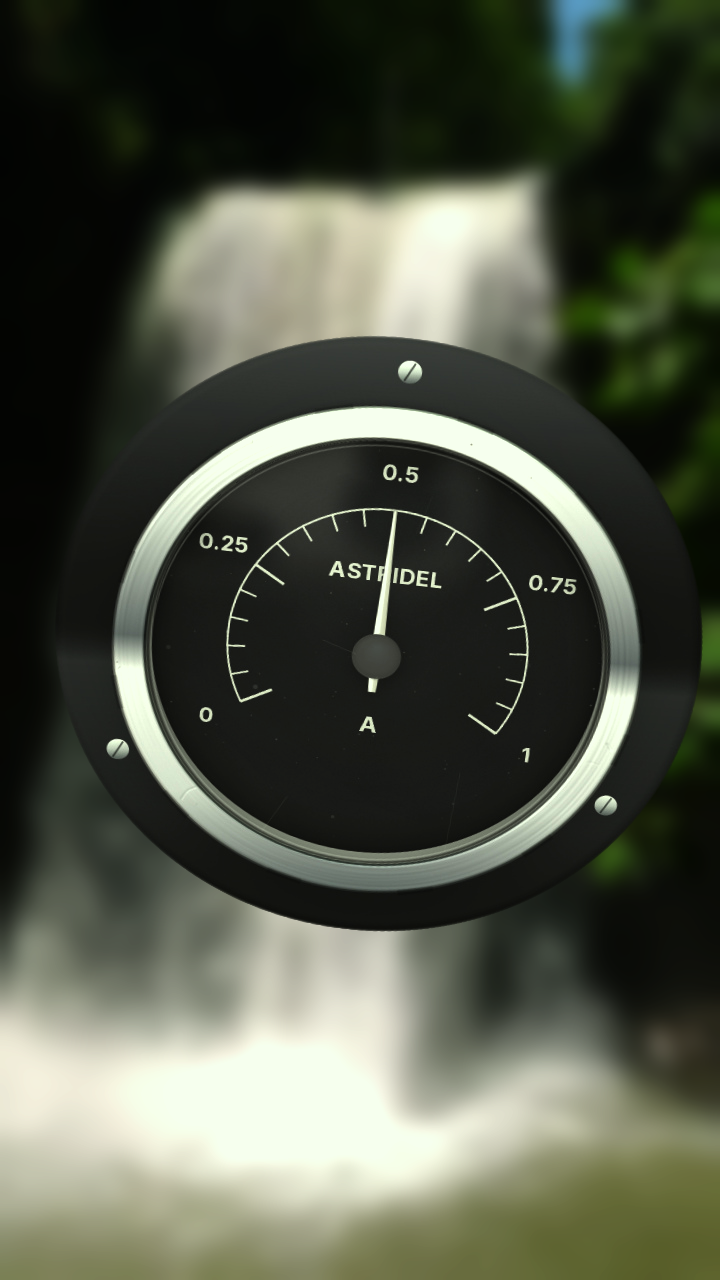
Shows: 0.5 A
